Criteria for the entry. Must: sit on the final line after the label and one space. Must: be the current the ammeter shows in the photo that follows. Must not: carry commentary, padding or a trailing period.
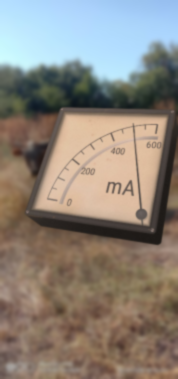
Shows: 500 mA
